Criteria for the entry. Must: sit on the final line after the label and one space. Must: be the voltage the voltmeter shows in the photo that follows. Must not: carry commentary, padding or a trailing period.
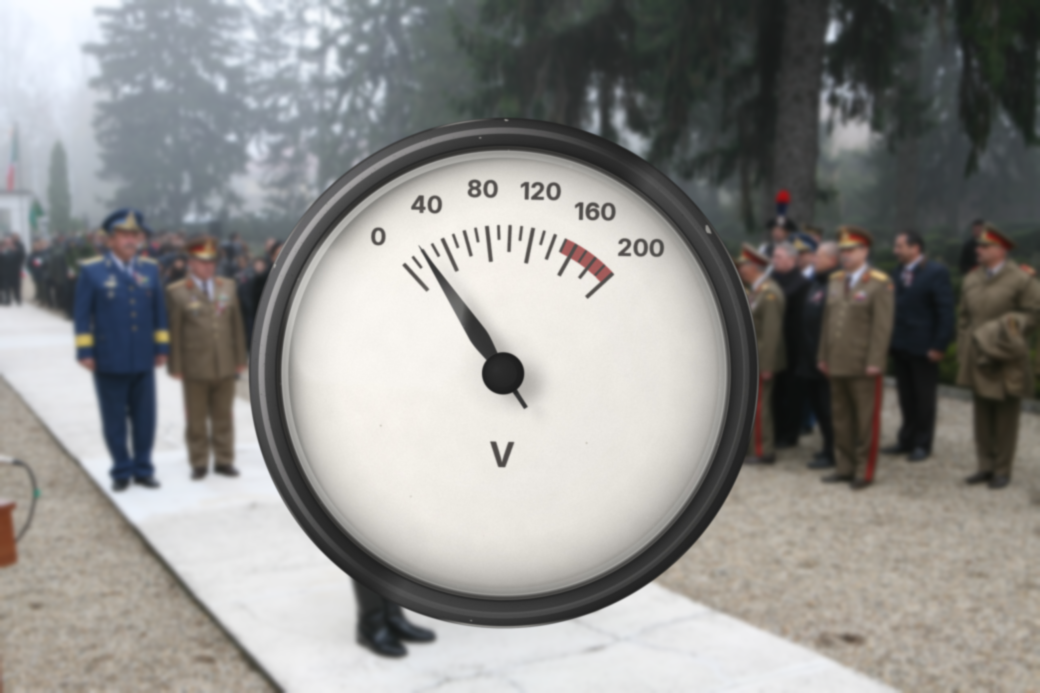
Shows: 20 V
